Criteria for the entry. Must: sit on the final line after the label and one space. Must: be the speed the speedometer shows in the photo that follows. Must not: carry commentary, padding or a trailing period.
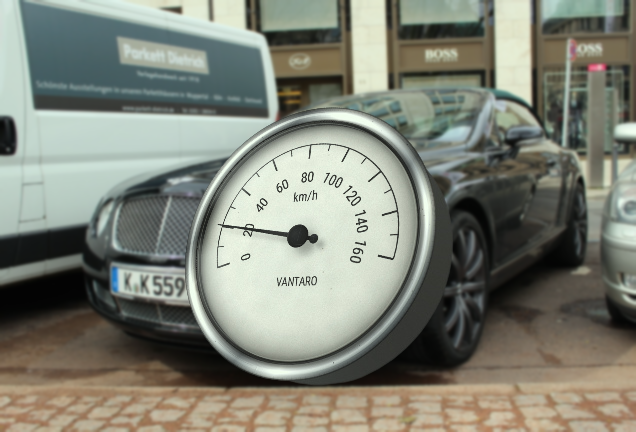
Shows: 20 km/h
